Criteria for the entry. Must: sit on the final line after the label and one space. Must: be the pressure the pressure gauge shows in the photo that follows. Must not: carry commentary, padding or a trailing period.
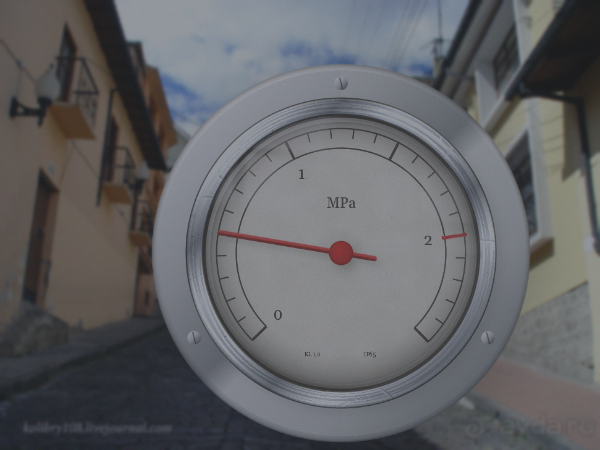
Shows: 0.5 MPa
